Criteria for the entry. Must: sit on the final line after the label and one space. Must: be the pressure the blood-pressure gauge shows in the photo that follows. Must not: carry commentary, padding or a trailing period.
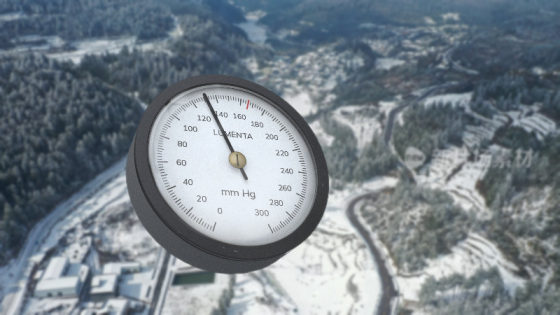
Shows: 130 mmHg
